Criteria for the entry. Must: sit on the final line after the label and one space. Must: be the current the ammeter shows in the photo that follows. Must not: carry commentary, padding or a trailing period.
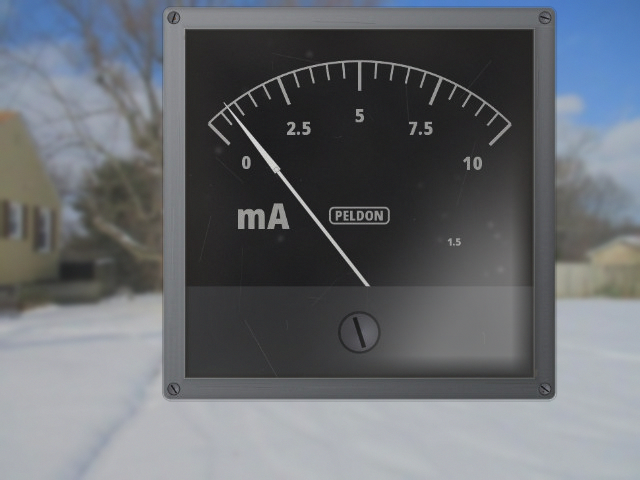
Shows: 0.75 mA
